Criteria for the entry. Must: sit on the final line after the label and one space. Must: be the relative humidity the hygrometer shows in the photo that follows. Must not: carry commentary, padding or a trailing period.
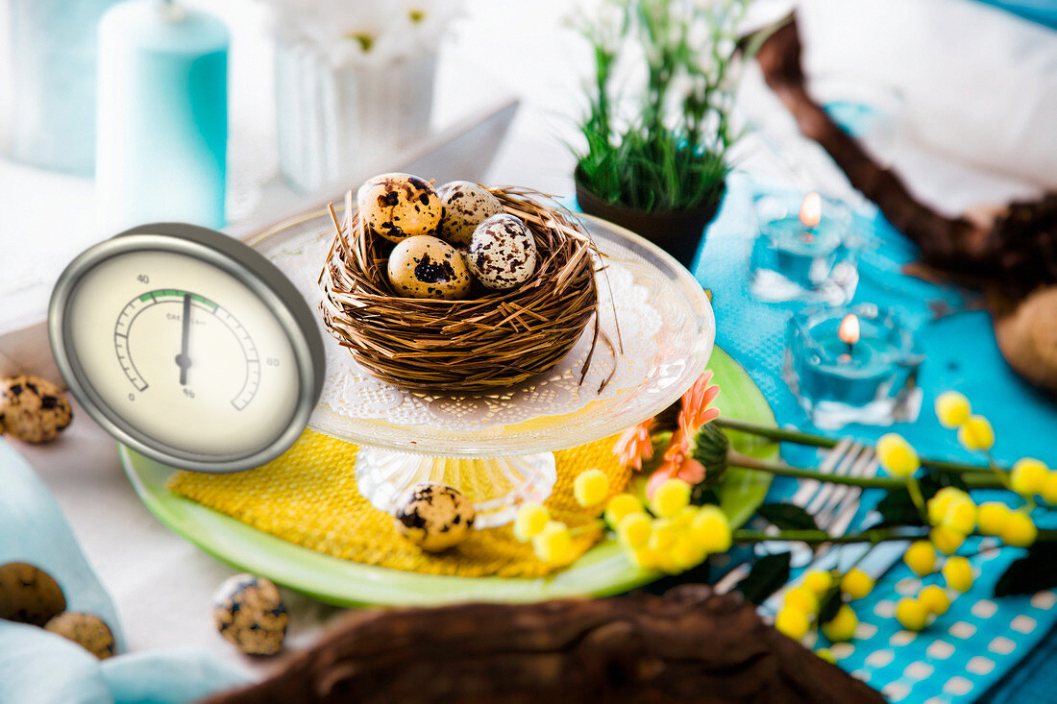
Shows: 52 %
